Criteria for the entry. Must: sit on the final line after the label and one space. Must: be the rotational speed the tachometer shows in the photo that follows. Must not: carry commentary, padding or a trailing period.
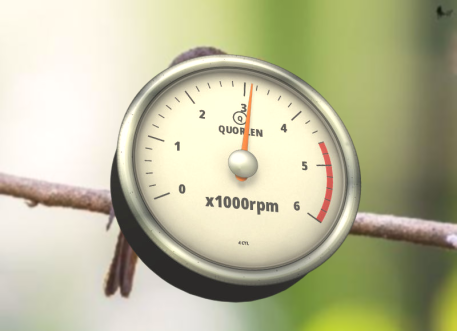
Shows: 3100 rpm
